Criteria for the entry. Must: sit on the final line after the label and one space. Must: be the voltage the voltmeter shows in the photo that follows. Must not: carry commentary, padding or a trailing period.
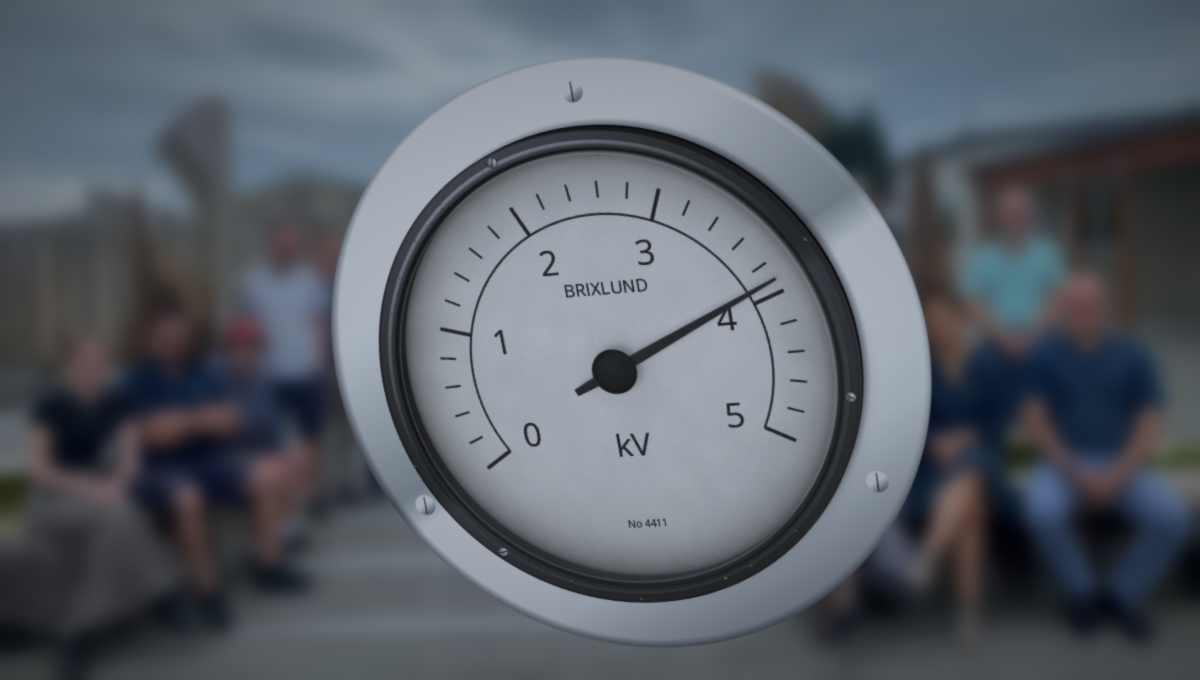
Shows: 3.9 kV
